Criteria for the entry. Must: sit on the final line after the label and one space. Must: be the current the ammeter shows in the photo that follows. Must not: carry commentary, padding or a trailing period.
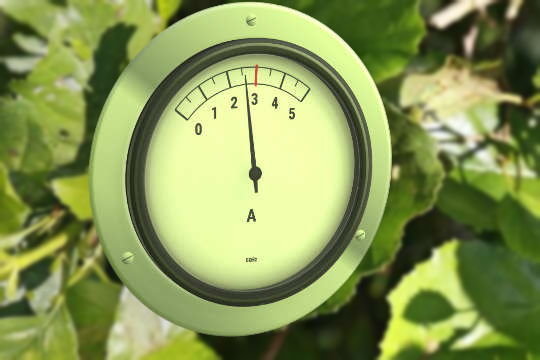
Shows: 2.5 A
